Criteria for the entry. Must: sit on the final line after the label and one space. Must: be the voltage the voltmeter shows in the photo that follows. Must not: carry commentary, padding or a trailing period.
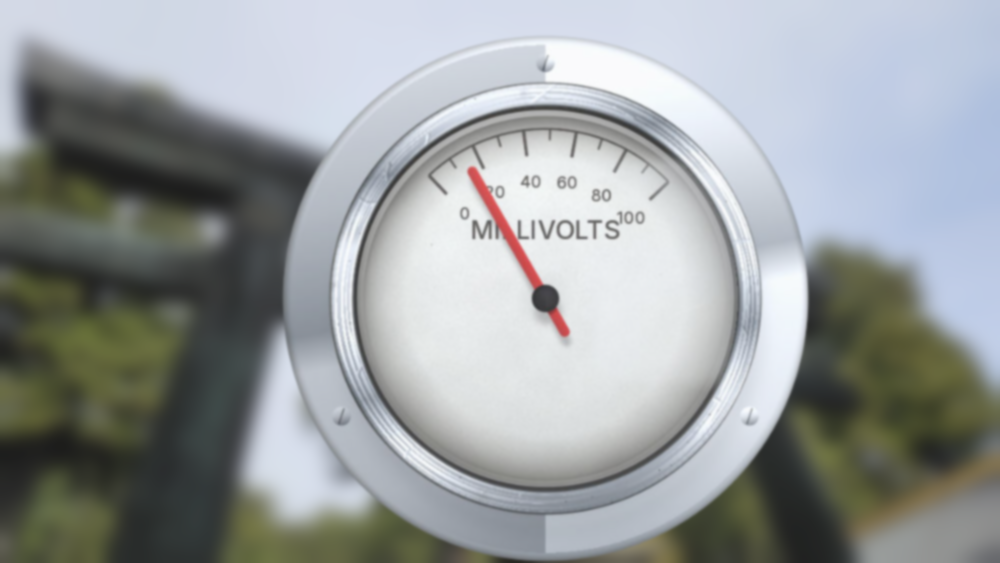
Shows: 15 mV
